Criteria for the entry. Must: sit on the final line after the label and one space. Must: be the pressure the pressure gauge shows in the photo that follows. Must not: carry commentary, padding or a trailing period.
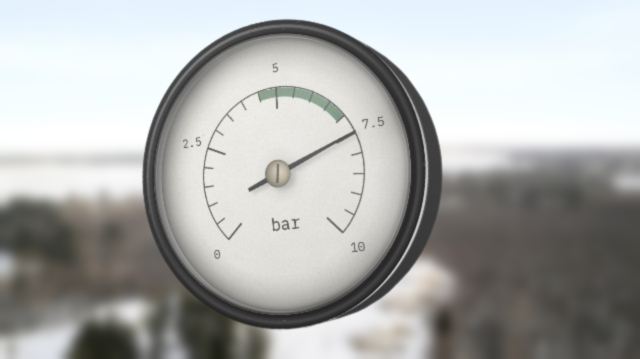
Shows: 7.5 bar
